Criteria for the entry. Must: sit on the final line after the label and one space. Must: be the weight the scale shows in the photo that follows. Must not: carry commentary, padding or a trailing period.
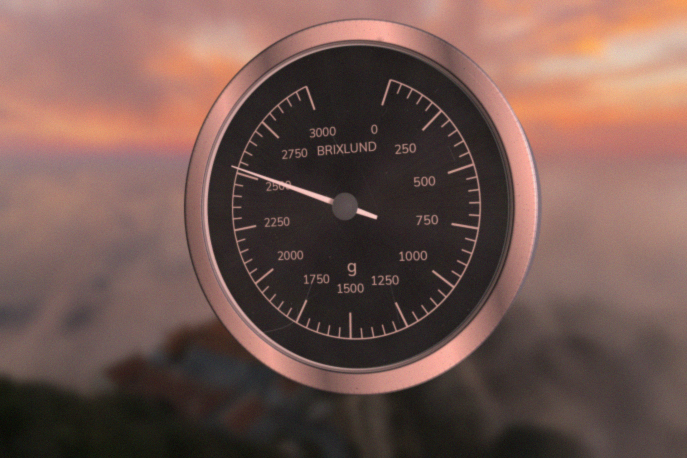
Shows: 2525 g
